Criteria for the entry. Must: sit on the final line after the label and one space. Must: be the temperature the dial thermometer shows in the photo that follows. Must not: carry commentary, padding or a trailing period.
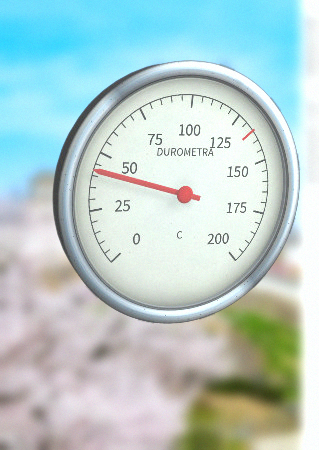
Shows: 42.5 °C
